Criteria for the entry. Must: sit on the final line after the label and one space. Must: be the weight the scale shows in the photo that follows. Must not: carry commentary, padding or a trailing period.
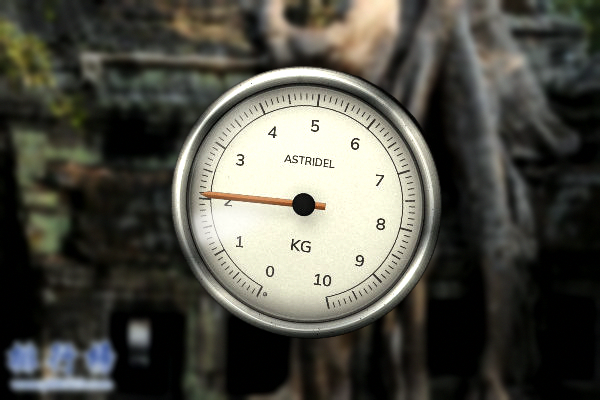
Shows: 2.1 kg
